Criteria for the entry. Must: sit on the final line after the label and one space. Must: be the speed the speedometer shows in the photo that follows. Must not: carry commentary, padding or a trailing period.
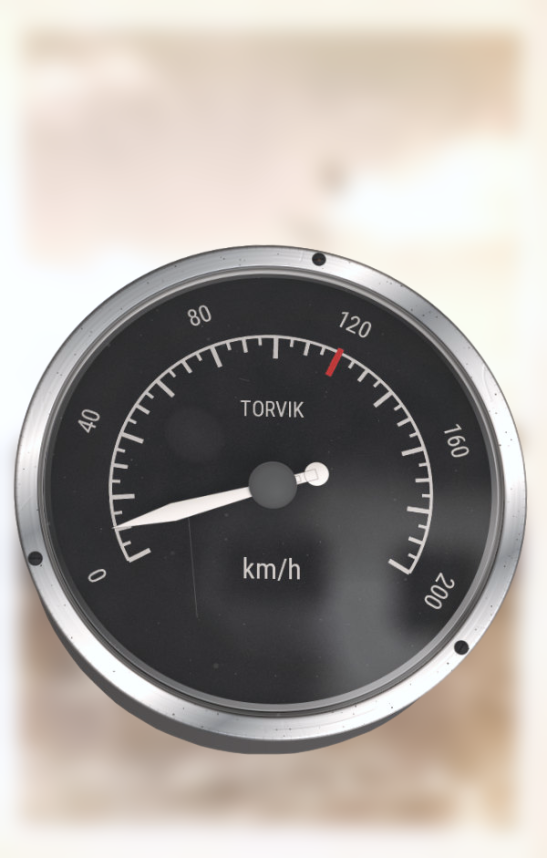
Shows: 10 km/h
